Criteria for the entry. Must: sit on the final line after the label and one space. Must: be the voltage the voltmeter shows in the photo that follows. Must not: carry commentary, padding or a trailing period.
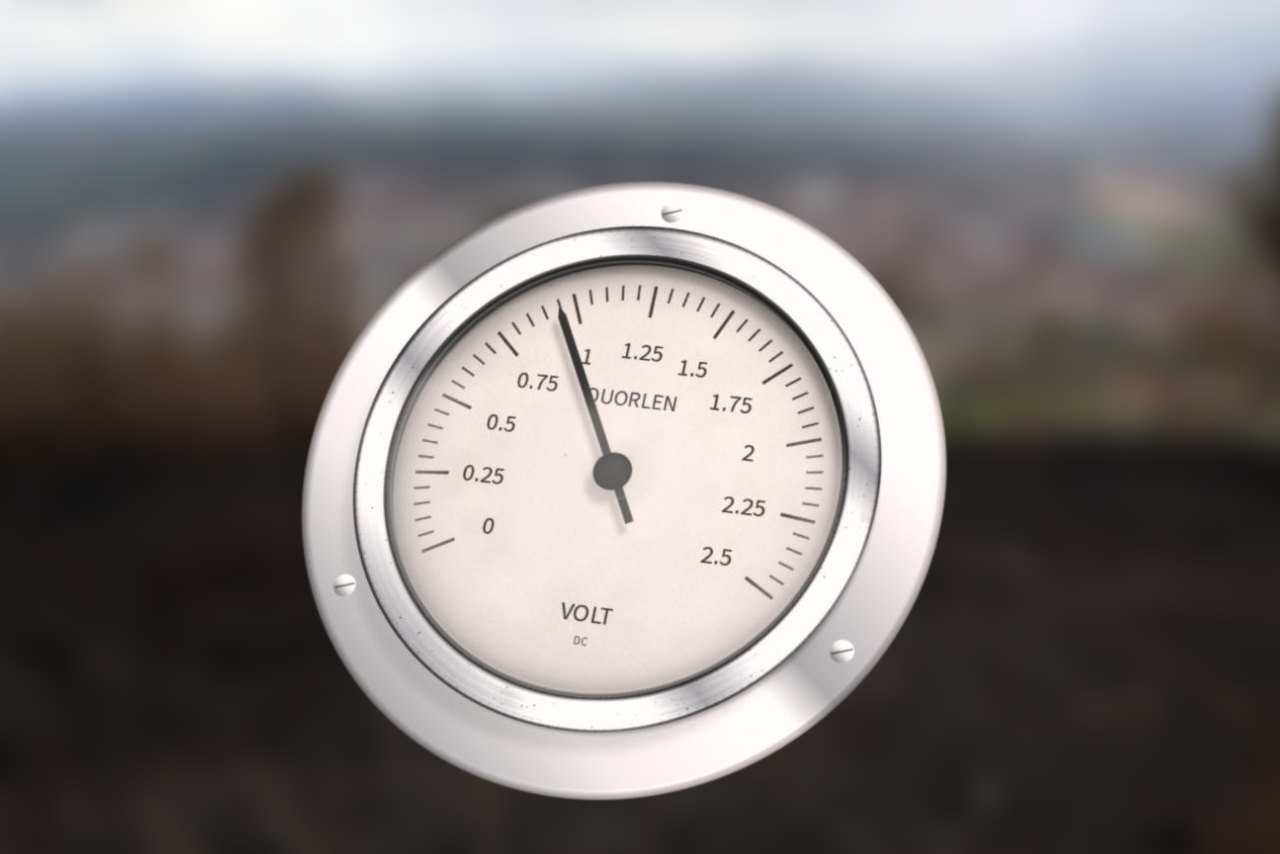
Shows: 0.95 V
